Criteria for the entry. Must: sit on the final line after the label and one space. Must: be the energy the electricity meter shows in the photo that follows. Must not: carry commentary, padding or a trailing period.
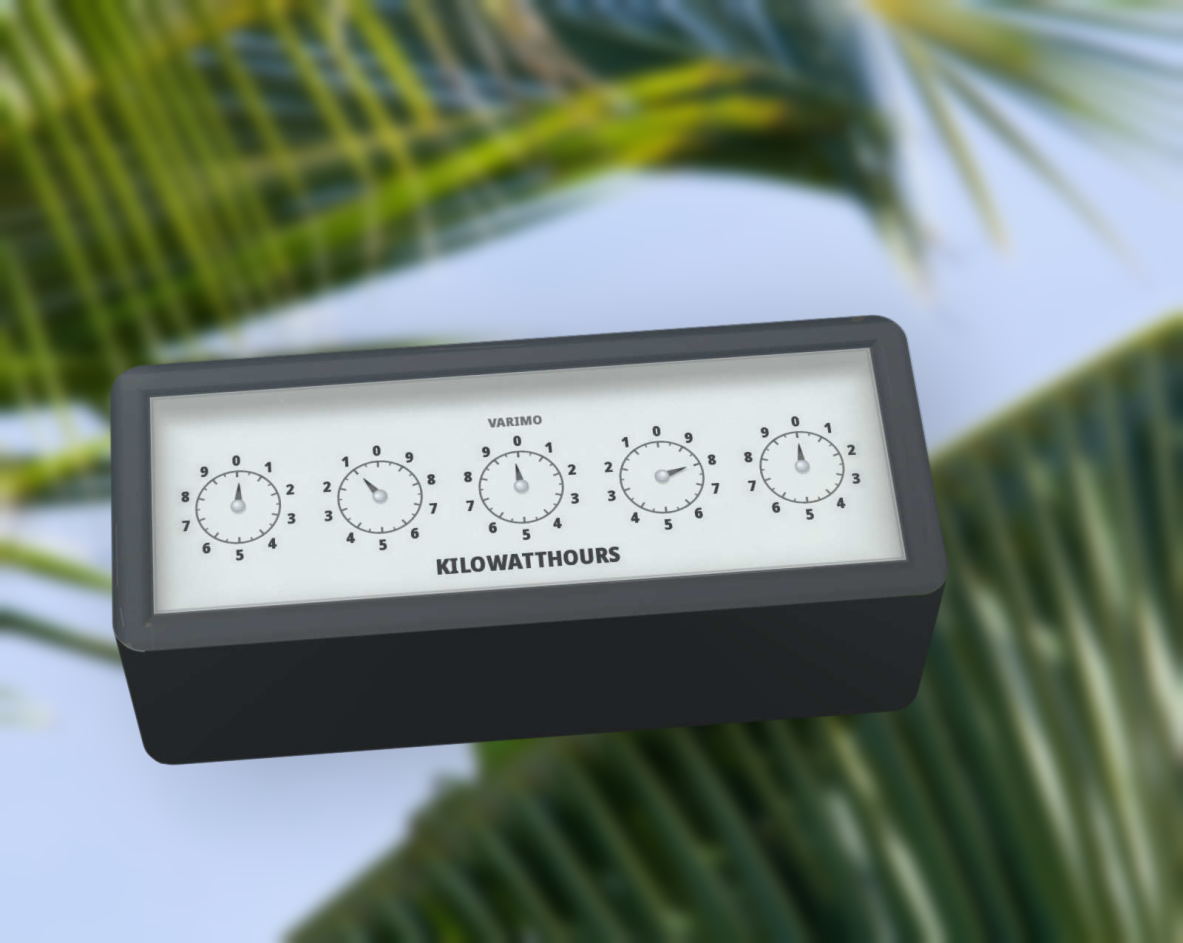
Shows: 980 kWh
